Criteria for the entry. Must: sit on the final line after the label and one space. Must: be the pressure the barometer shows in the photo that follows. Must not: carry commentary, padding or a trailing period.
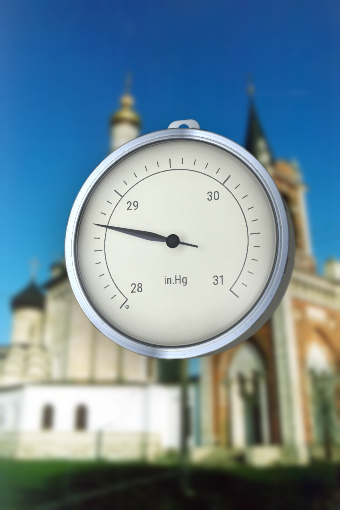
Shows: 28.7 inHg
